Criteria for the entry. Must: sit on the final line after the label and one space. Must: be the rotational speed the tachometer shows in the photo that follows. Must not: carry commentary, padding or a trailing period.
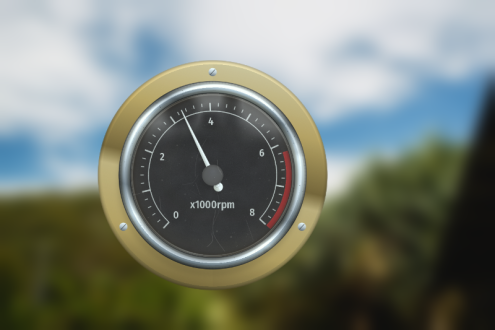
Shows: 3300 rpm
